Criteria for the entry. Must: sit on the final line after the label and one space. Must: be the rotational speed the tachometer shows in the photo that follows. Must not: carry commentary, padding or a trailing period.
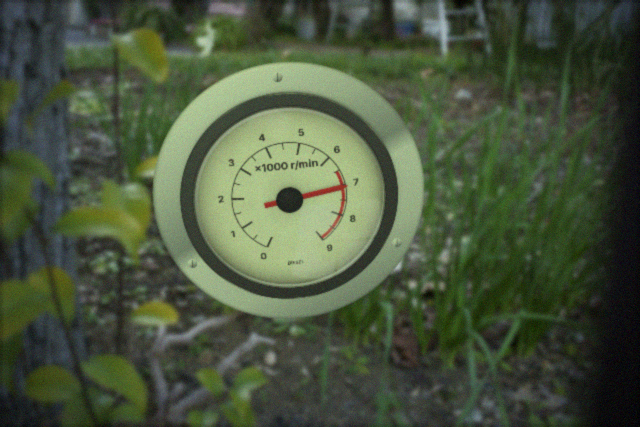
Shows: 7000 rpm
